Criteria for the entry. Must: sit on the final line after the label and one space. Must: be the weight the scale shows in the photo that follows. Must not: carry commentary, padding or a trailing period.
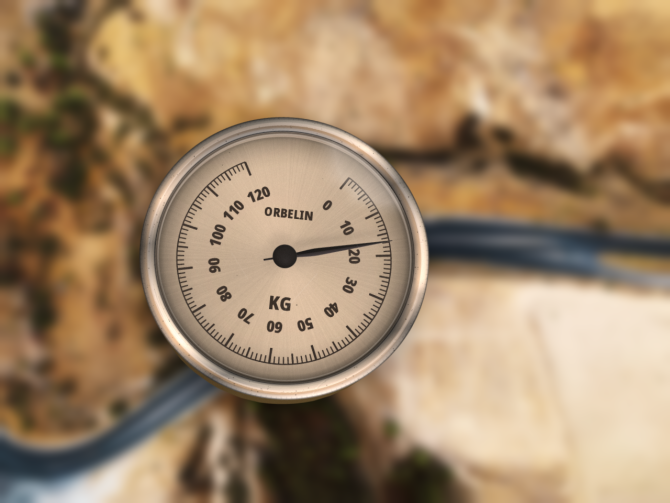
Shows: 17 kg
